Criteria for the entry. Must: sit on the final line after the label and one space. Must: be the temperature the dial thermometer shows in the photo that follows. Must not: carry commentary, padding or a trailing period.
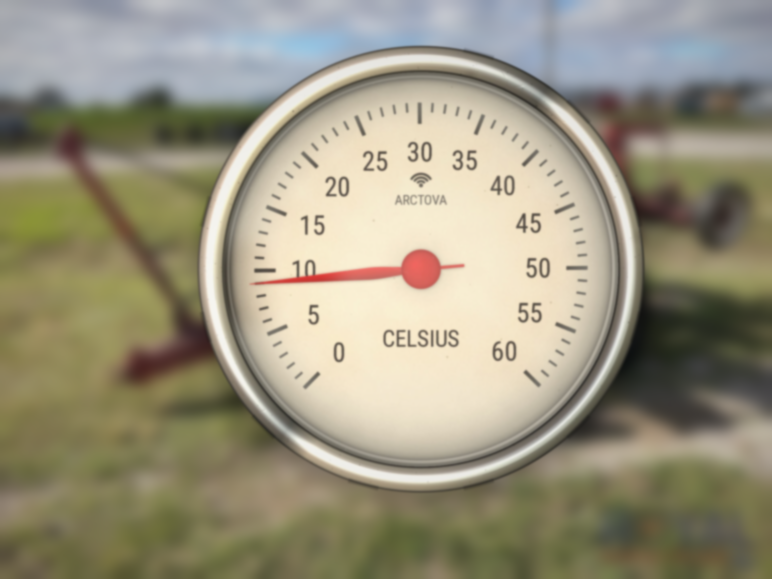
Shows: 9 °C
